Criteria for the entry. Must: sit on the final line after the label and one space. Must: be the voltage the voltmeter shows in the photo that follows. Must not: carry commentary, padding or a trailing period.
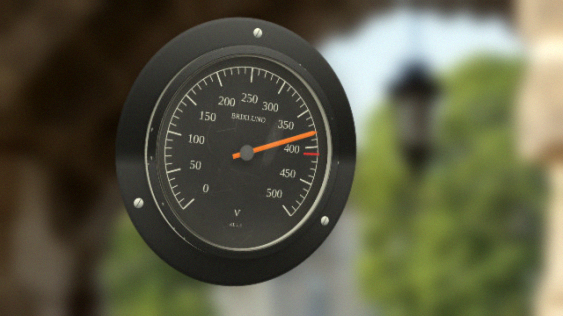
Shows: 380 V
